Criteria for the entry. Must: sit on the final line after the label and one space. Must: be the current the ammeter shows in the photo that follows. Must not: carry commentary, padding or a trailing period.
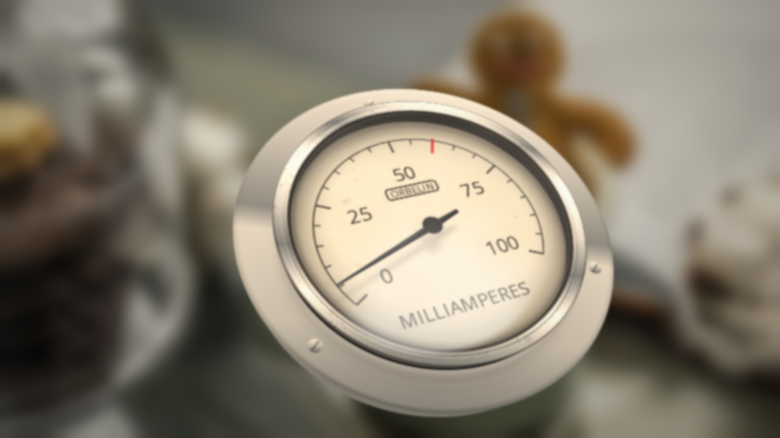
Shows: 5 mA
